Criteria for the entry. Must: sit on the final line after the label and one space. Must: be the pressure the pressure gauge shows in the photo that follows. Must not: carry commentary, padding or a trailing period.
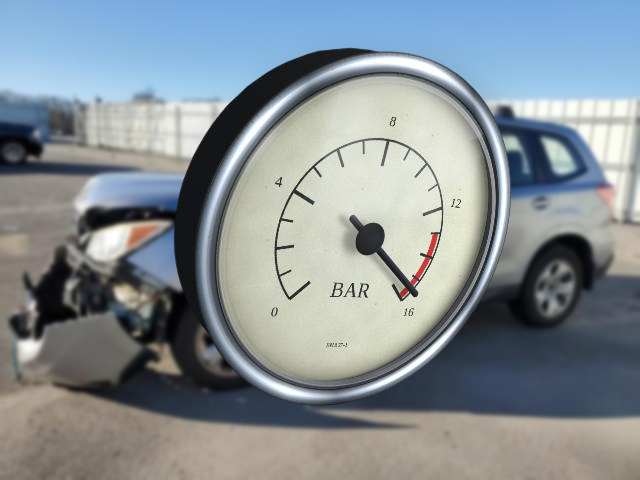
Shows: 15.5 bar
